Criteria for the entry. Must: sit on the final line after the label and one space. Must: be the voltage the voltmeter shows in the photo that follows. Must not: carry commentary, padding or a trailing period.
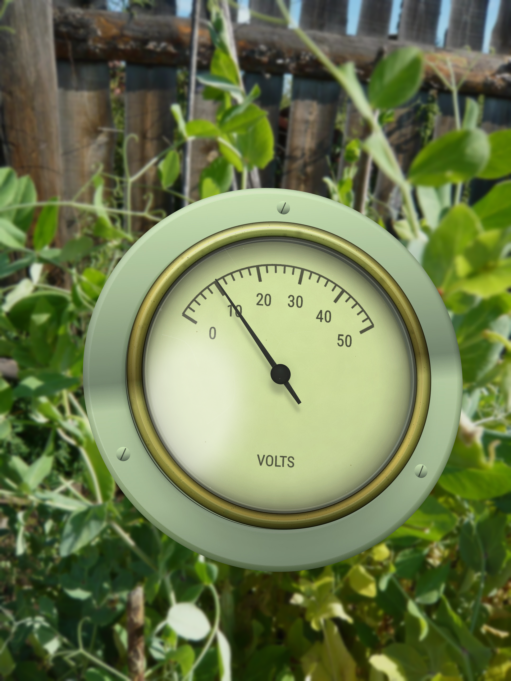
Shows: 10 V
